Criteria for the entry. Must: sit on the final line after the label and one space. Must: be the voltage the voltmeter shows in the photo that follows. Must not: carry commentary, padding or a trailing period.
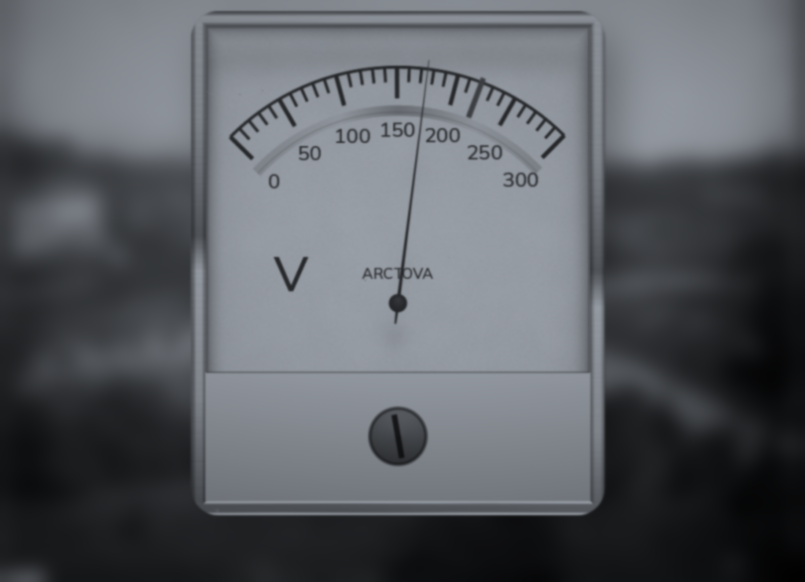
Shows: 175 V
